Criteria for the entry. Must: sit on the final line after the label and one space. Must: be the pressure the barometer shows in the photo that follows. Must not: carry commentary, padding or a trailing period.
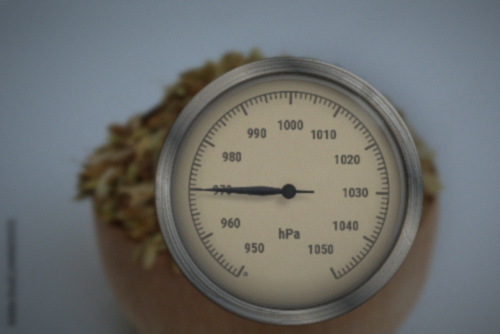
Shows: 970 hPa
